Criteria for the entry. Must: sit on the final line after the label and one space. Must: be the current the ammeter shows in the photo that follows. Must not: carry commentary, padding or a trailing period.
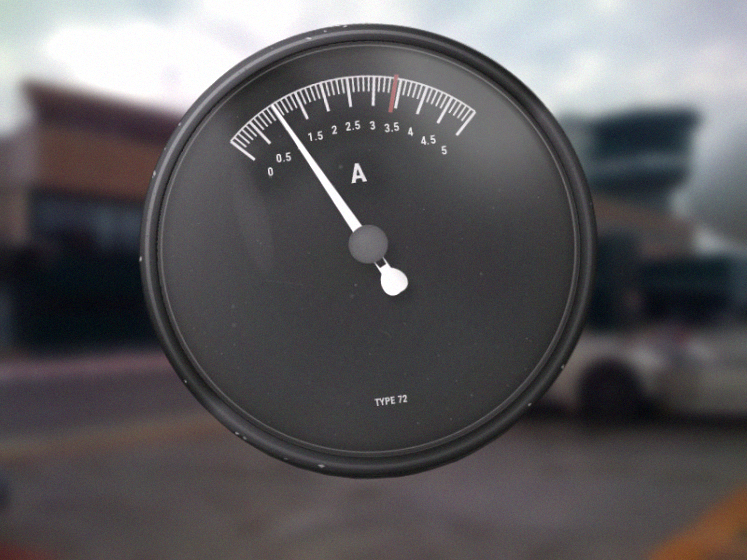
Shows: 1 A
